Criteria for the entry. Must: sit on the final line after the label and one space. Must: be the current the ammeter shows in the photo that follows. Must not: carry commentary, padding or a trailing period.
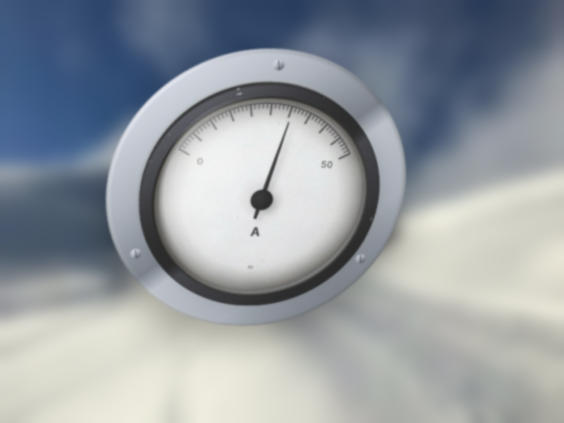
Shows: 30 A
